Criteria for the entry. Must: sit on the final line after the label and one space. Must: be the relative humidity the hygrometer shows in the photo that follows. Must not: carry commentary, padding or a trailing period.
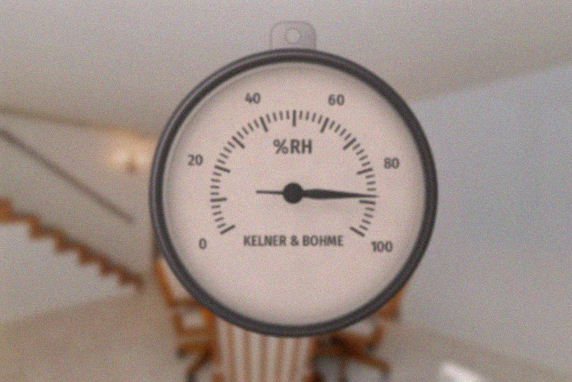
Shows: 88 %
